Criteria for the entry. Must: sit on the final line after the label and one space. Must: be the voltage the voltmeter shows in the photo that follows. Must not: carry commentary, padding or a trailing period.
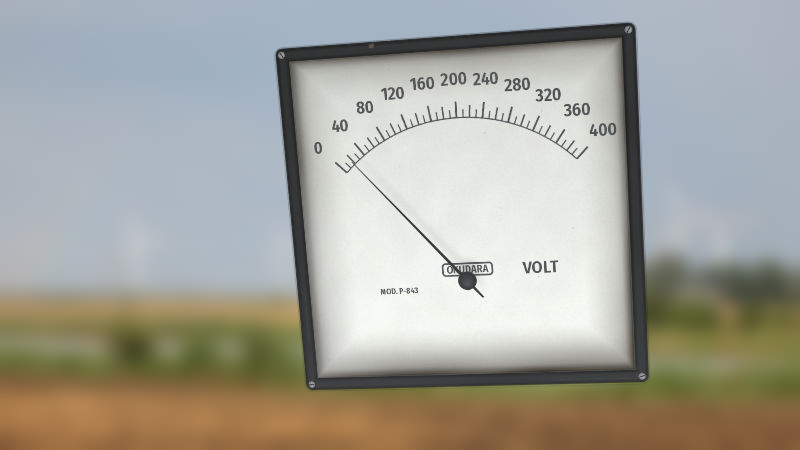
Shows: 20 V
